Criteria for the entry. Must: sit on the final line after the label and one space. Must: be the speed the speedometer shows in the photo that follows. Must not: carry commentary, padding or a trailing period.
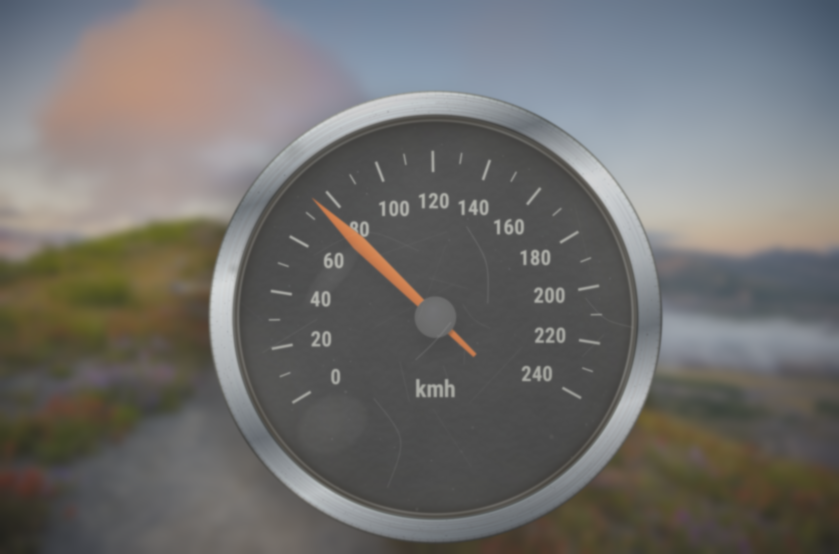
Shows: 75 km/h
